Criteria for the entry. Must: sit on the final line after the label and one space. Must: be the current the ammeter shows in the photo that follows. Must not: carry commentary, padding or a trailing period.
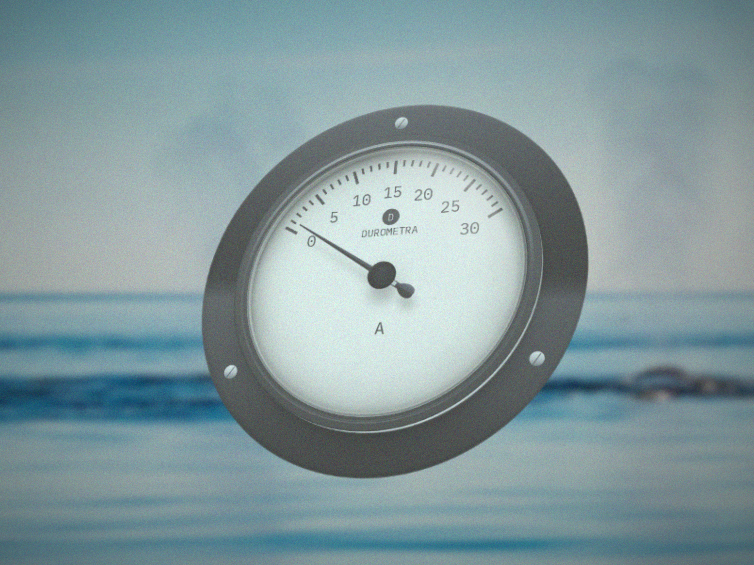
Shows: 1 A
